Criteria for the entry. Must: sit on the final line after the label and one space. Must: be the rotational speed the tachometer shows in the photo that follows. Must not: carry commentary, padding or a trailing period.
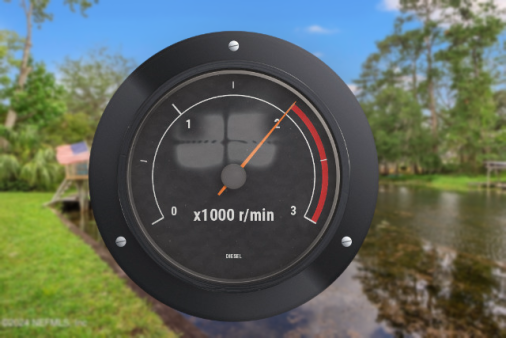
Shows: 2000 rpm
